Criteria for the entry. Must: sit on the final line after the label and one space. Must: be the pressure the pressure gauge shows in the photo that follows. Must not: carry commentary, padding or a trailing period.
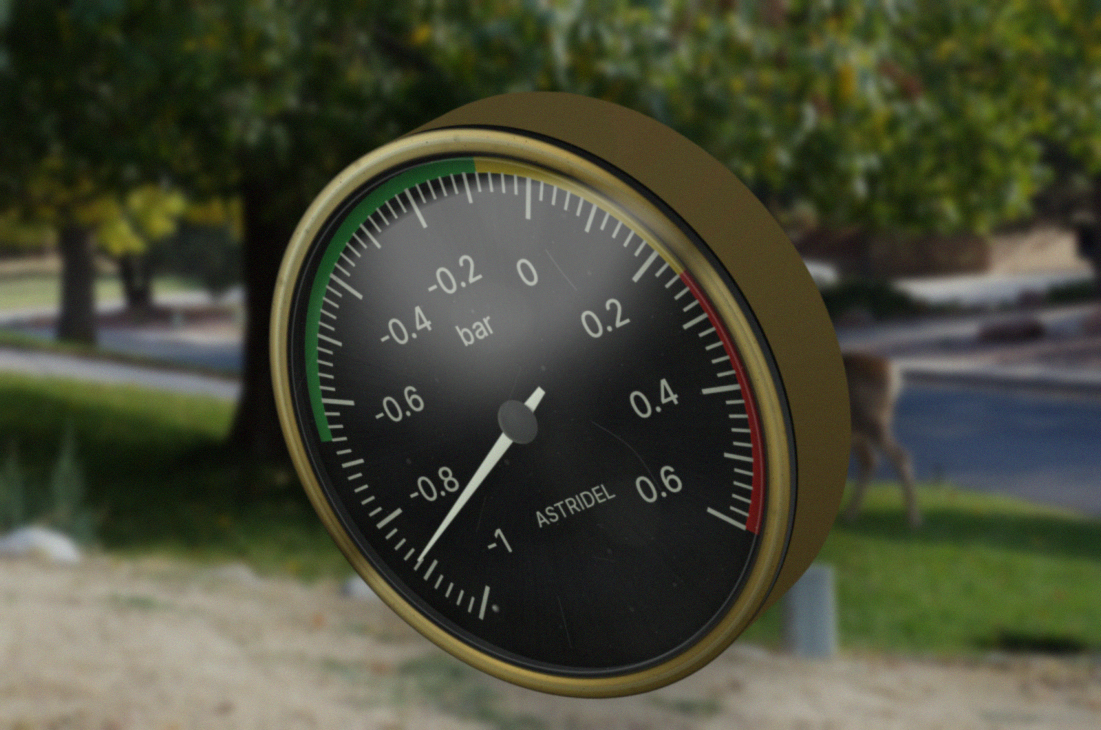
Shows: -0.88 bar
